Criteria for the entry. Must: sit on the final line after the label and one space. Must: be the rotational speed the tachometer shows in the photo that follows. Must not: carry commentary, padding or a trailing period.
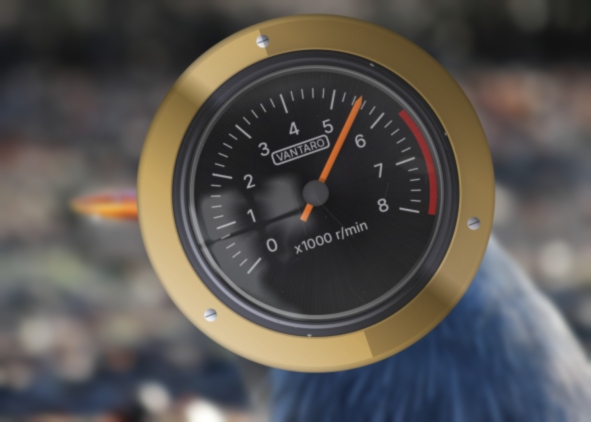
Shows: 5500 rpm
